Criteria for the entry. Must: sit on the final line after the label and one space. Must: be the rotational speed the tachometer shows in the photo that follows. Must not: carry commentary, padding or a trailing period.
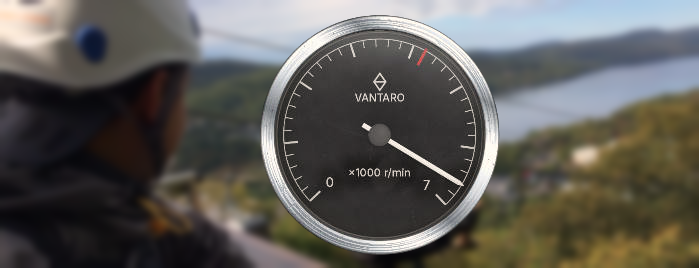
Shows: 6600 rpm
